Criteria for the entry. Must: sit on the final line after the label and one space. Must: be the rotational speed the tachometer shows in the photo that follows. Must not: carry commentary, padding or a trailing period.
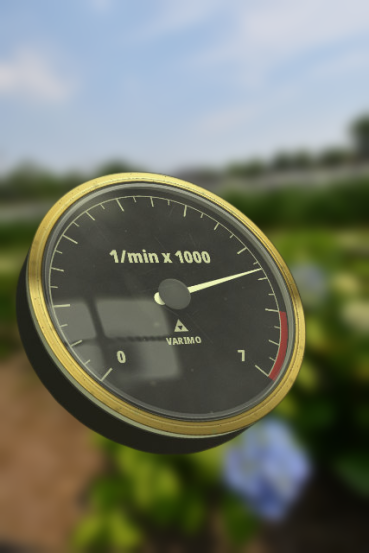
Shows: 5375 rpm
